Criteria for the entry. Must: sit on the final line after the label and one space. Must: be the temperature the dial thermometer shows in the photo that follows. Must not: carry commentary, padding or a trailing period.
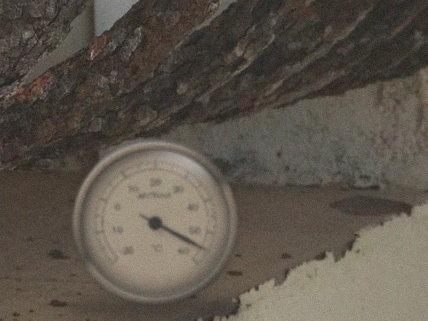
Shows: 55 °C
